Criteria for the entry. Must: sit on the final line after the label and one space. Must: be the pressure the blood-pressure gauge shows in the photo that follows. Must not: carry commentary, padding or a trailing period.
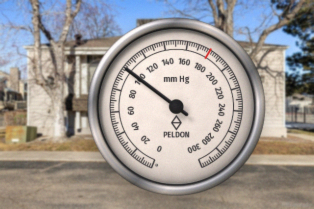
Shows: 100 mmHg
